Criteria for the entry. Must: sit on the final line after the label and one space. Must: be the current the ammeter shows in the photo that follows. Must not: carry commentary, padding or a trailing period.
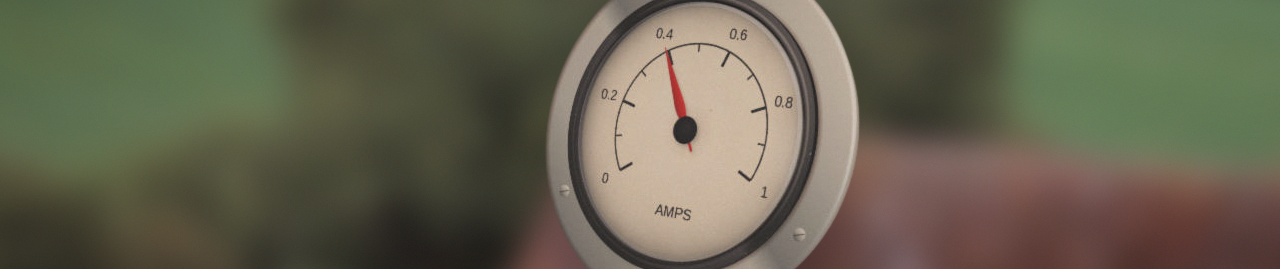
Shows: 0.4 A
